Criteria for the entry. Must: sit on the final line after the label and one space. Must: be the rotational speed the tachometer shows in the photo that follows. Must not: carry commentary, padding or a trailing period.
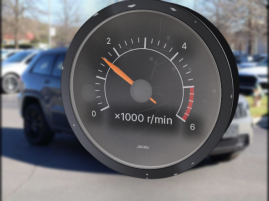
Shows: 1600 rpm
